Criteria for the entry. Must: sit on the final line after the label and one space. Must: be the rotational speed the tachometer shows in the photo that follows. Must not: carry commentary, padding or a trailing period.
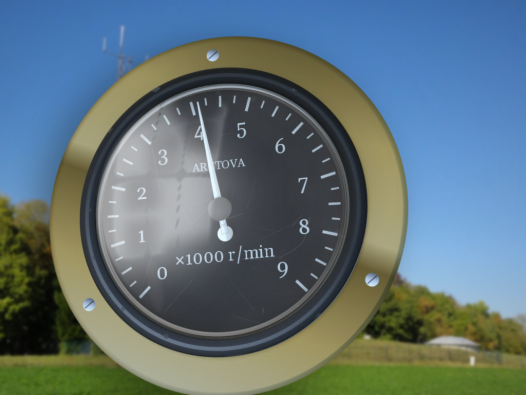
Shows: 4125 rpm
